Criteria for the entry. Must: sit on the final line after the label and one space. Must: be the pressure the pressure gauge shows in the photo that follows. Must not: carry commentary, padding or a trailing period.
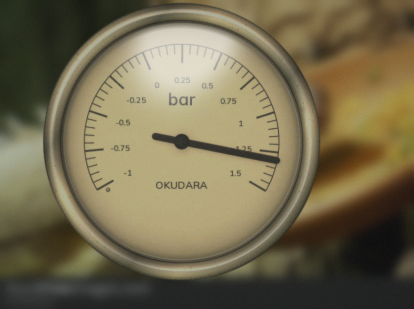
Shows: 1.3 bar
